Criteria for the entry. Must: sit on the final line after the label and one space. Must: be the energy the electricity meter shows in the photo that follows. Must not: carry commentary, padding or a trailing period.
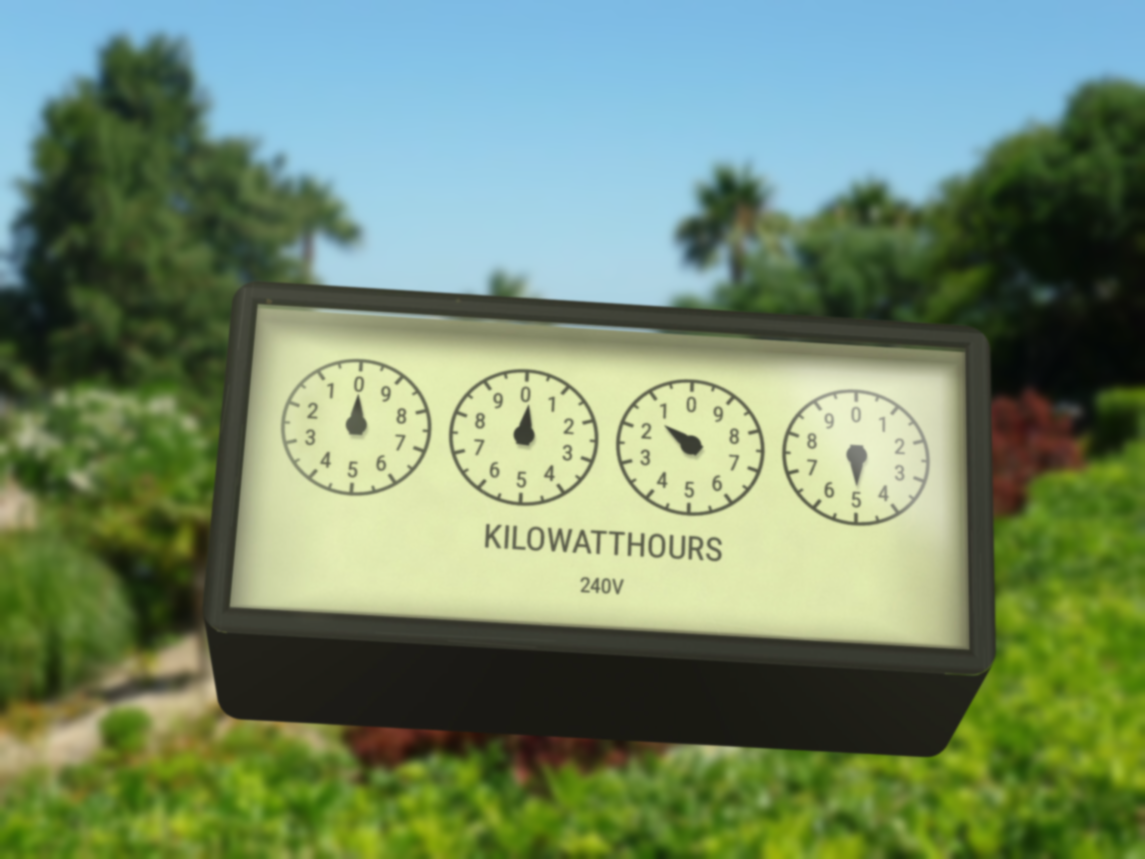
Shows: 15 kWh
